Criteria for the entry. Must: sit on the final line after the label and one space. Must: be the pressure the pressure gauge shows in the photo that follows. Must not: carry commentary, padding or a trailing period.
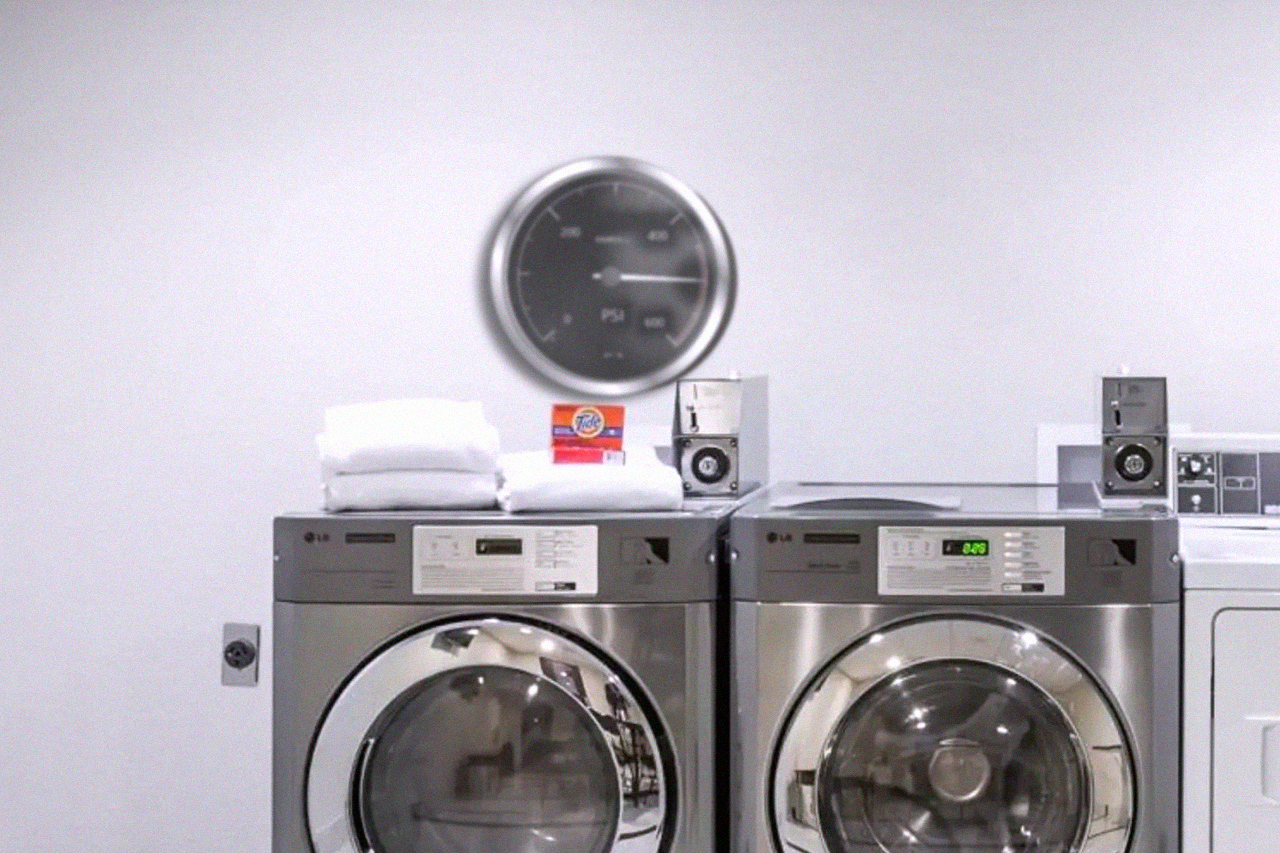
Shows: 500 psi
